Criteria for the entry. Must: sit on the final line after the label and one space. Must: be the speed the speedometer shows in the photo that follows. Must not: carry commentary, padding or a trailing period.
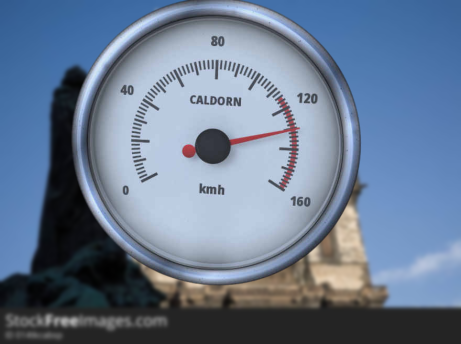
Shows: 130 km/h
